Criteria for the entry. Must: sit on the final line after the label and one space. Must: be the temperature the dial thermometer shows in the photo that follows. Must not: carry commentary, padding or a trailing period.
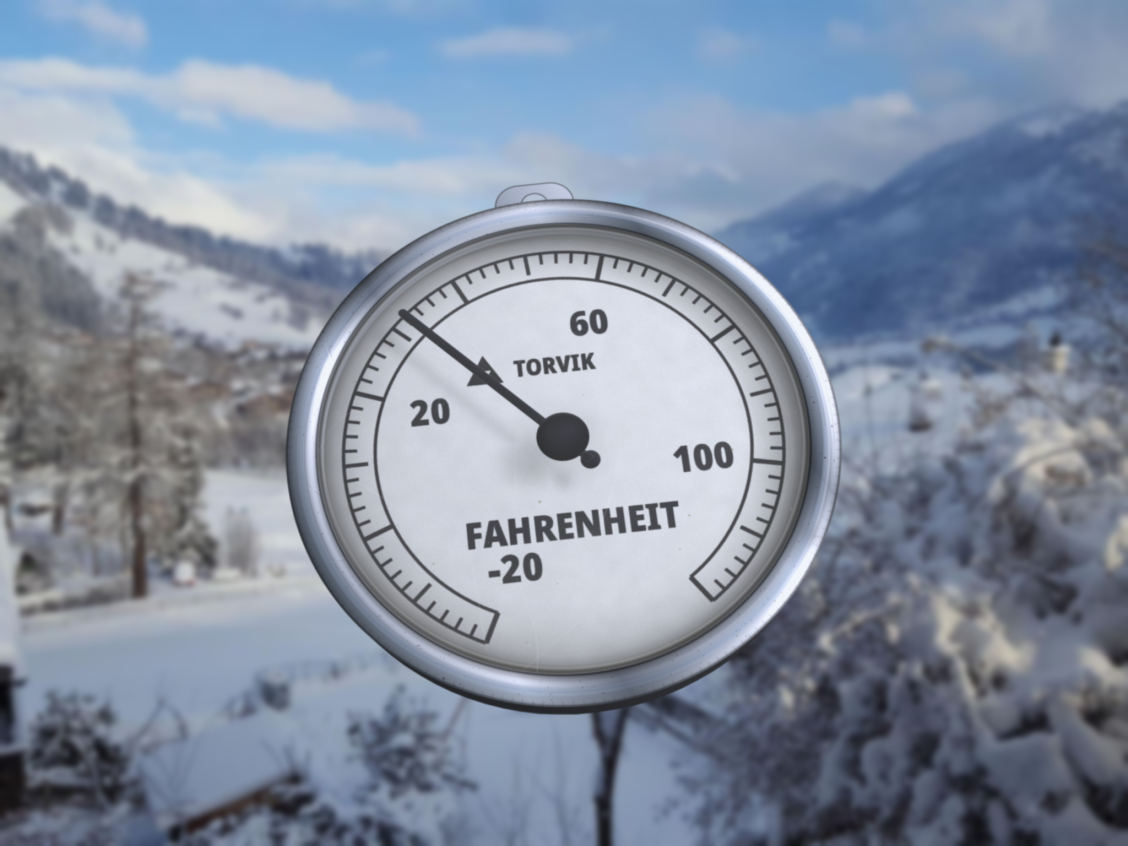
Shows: 32 °F
